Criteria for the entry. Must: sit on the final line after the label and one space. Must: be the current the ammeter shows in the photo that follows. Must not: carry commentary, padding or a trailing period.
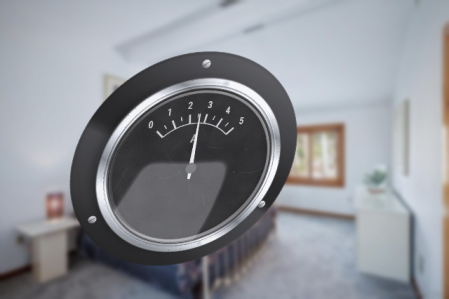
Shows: 2.5 A
